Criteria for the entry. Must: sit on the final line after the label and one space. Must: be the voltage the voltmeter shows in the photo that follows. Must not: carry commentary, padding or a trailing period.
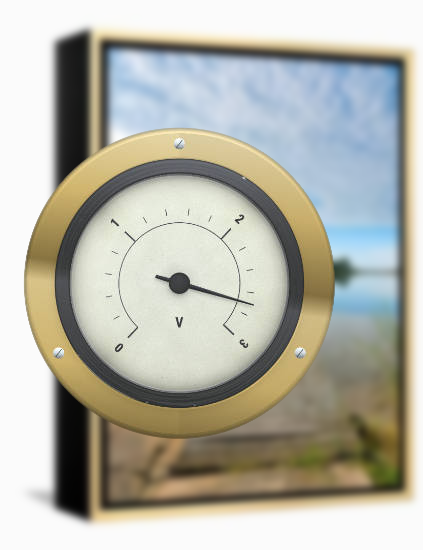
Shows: 2.7 V
